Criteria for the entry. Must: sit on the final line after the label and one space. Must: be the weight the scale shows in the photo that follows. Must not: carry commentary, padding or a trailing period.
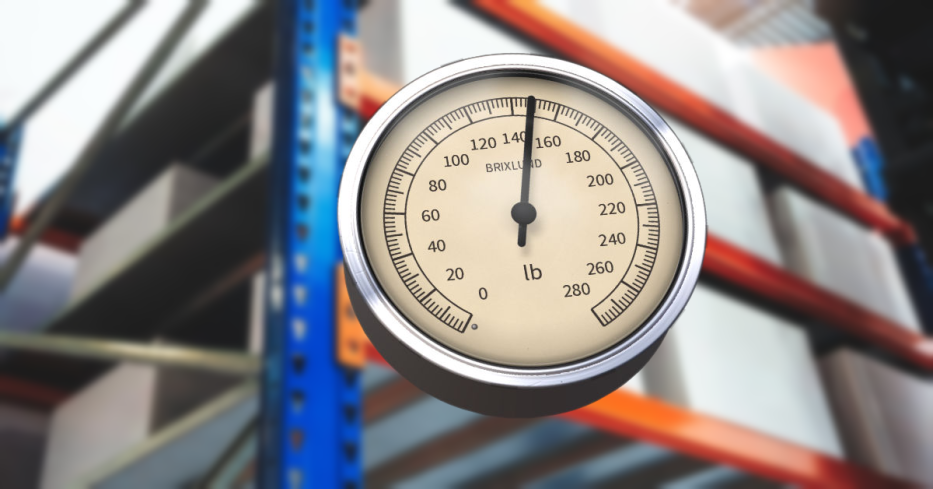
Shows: 148 lb
